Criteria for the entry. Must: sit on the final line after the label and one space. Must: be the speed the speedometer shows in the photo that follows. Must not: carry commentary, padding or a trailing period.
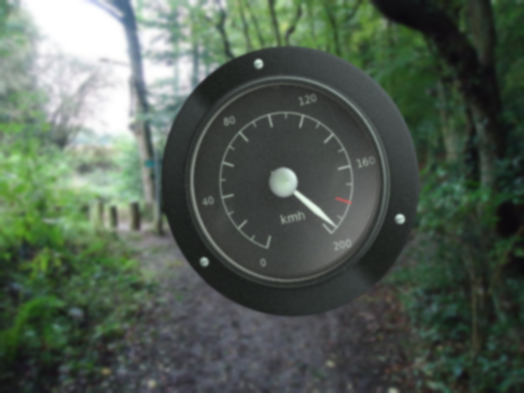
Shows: 195 km/h
